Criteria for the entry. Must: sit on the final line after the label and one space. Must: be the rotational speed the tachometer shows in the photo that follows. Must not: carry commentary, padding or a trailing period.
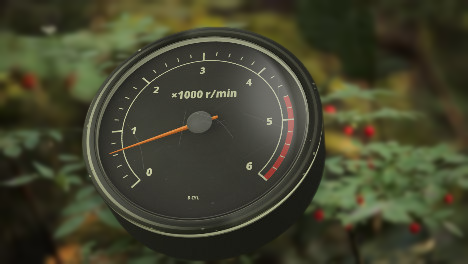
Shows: 600 rpm
